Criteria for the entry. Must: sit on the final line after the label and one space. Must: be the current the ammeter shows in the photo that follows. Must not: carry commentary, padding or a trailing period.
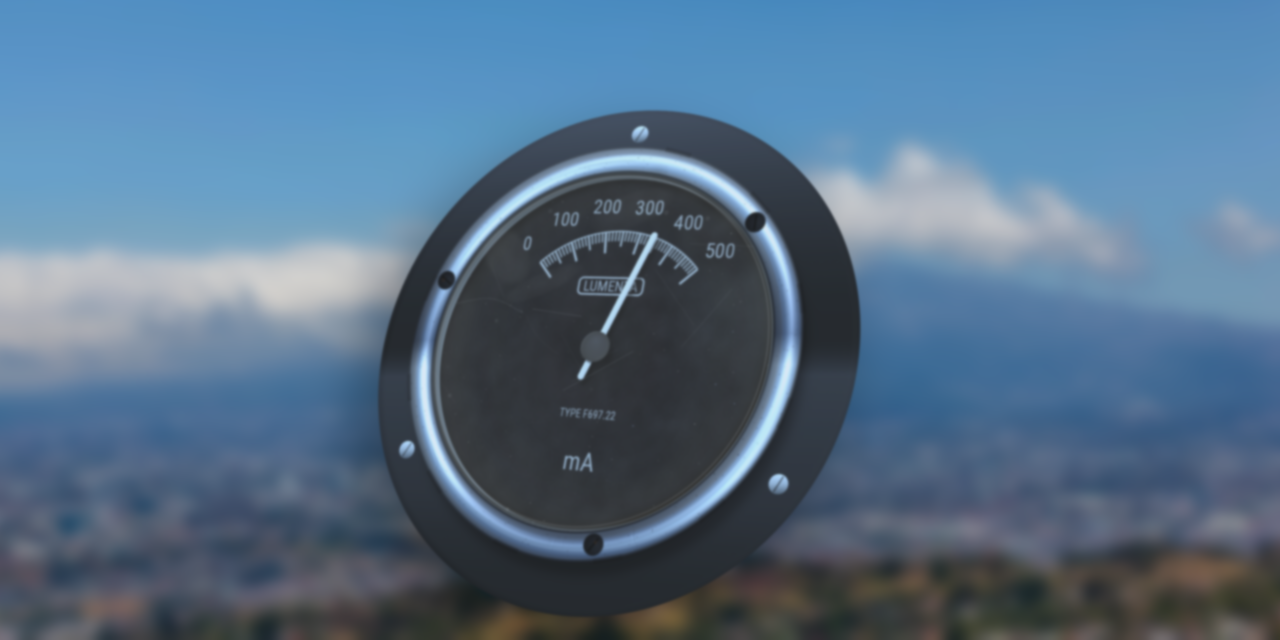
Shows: 350 mA
